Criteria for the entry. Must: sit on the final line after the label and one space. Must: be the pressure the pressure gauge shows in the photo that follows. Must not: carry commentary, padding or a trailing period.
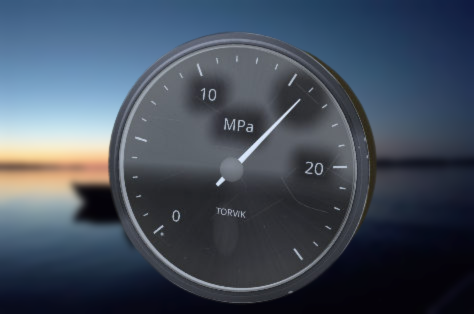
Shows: 16 MPa
